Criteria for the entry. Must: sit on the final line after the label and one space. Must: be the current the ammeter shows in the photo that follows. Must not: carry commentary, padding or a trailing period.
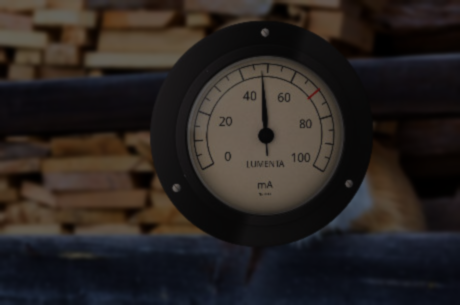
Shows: 47.5 mA
